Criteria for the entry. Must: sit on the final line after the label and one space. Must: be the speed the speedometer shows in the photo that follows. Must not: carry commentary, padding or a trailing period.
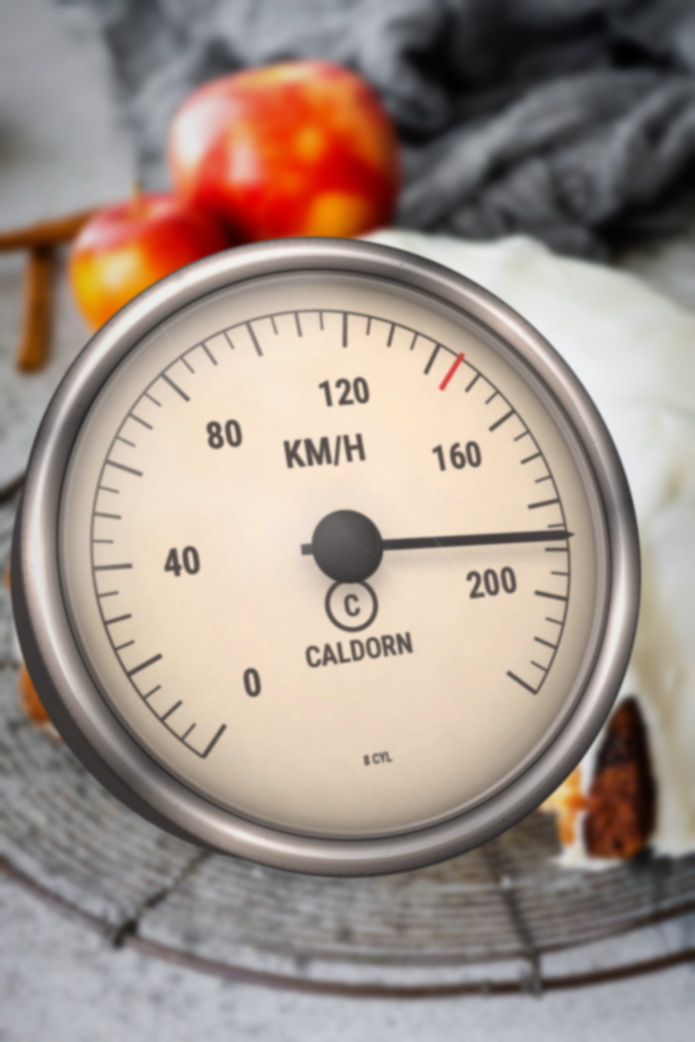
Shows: 187.5 km/h
